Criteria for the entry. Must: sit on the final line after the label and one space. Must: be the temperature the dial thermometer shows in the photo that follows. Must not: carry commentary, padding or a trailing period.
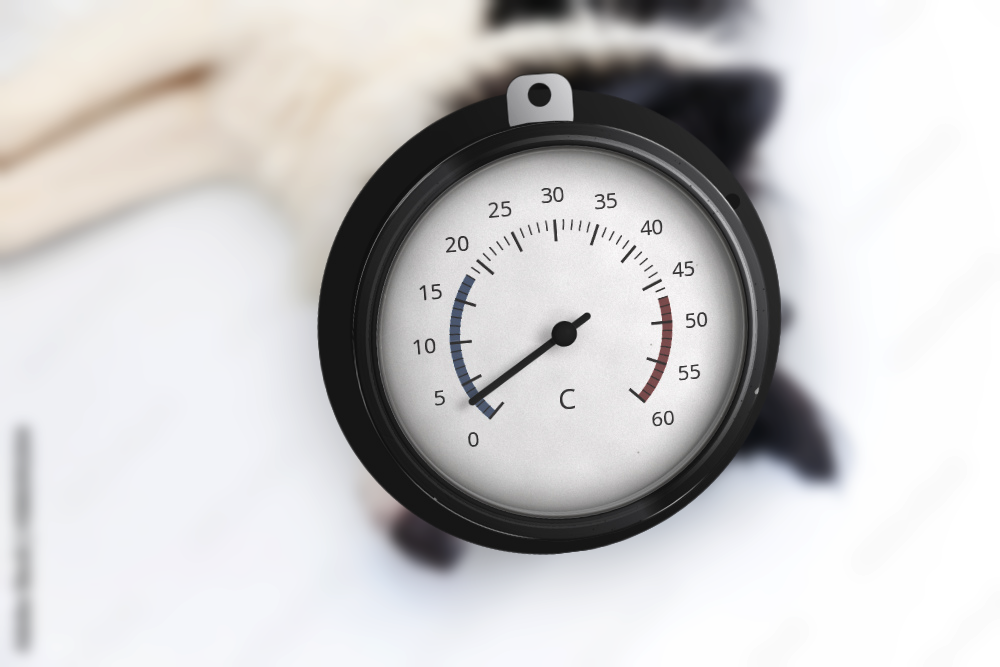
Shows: 3 °C
